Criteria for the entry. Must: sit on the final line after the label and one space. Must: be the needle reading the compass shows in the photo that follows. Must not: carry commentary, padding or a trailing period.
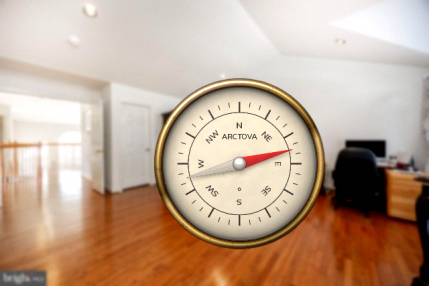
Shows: 75 °
